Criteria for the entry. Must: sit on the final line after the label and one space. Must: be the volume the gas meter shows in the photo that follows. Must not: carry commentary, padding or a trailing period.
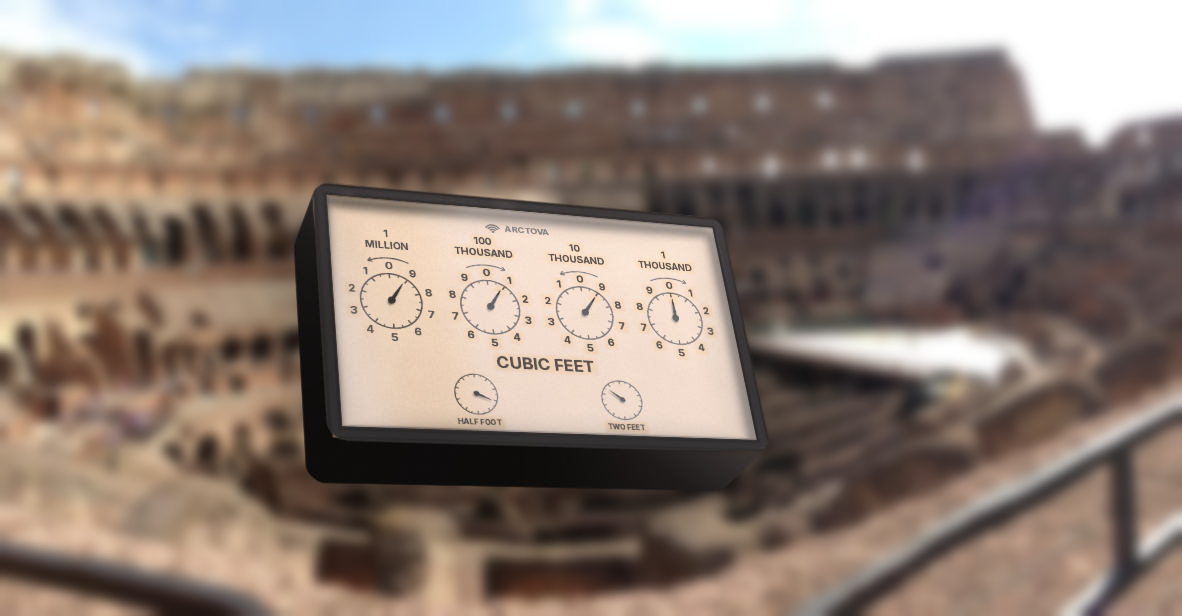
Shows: 909000 ft³
